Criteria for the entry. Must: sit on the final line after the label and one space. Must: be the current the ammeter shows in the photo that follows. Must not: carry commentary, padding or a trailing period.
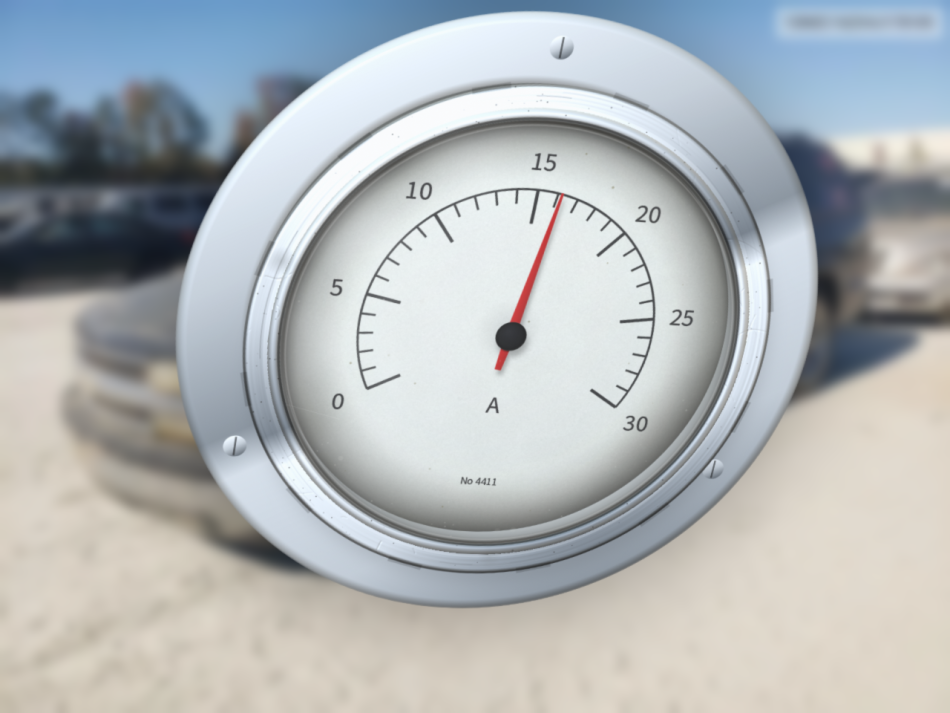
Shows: 16 A
